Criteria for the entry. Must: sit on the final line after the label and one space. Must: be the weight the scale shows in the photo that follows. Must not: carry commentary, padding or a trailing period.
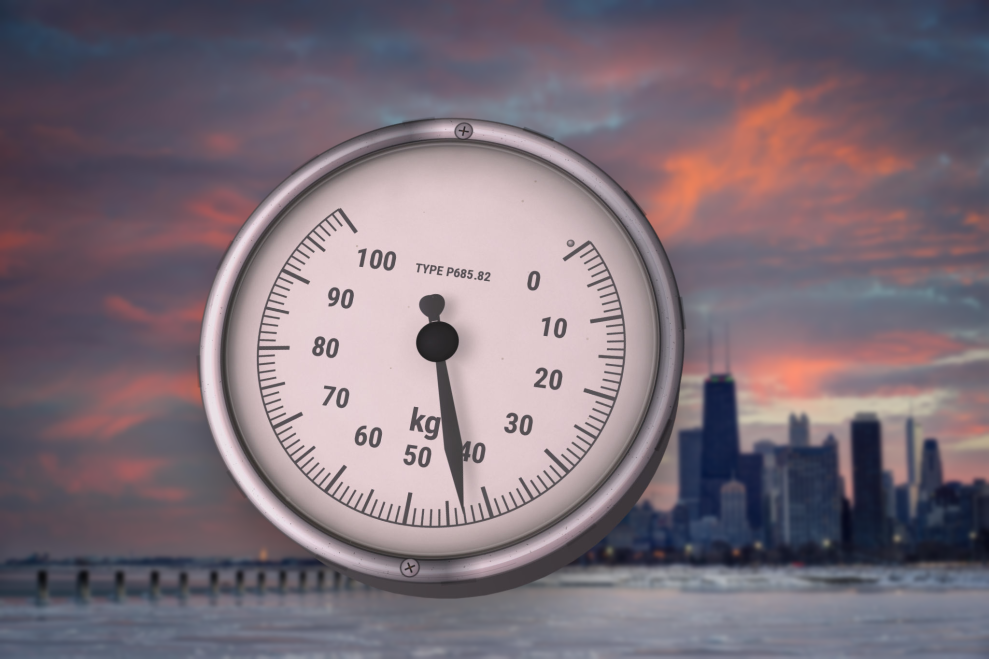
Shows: 43 kg
